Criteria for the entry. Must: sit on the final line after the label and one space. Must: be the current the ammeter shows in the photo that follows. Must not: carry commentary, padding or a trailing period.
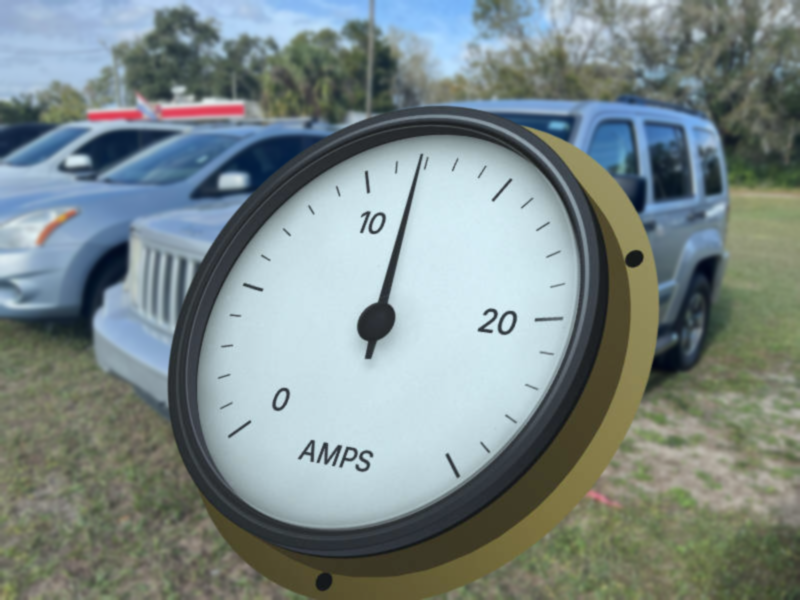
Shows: 12 A
